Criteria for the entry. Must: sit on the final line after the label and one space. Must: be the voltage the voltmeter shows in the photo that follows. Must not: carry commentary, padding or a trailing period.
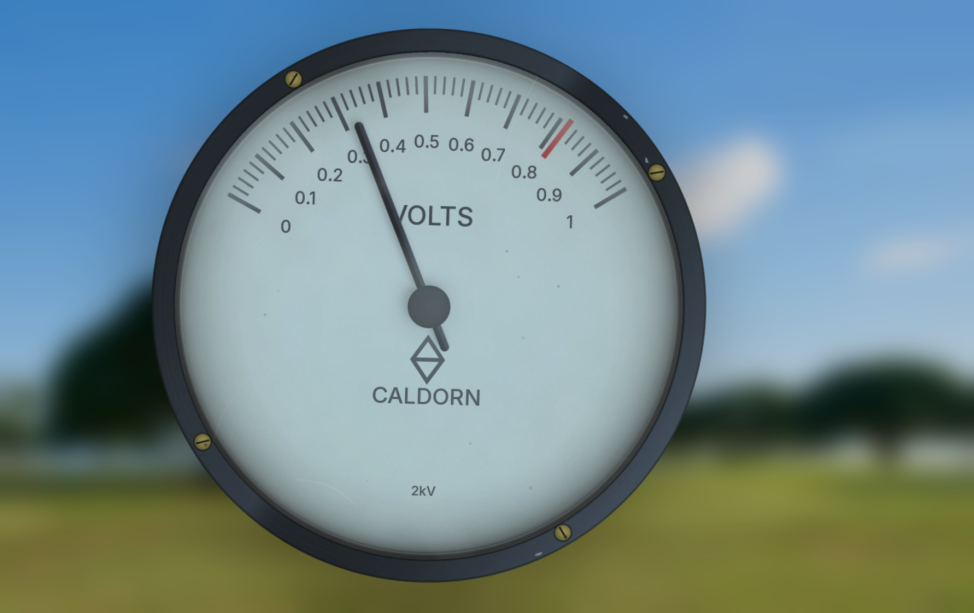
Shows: 0.33 V
